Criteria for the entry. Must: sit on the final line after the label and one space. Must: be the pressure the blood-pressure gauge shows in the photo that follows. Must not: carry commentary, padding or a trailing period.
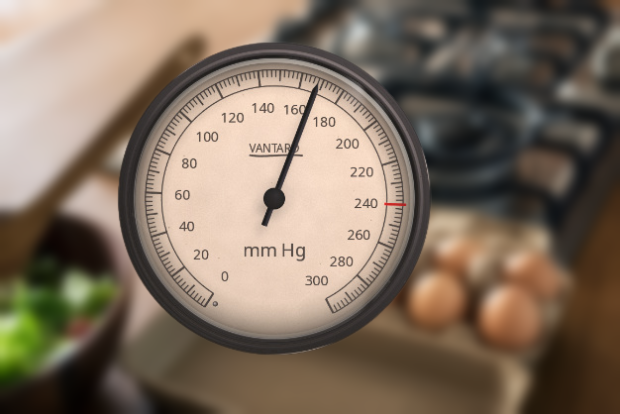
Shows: 168 mmHg
